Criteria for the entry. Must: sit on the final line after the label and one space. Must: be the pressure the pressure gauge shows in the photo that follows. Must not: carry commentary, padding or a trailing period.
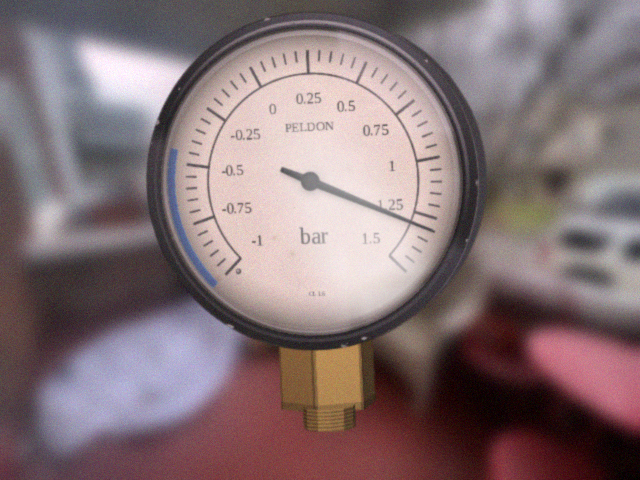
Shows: 1.3 bar
